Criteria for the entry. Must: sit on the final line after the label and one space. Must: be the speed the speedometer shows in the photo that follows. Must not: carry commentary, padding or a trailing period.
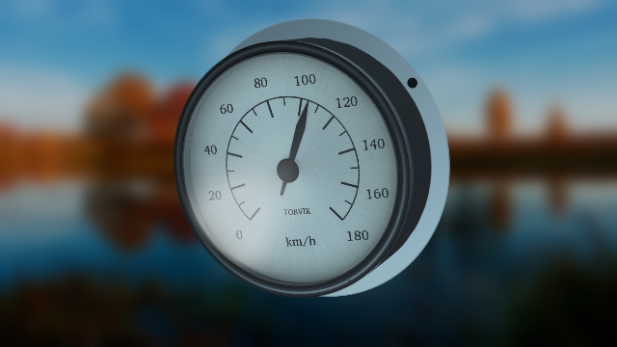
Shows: 105 km/h
